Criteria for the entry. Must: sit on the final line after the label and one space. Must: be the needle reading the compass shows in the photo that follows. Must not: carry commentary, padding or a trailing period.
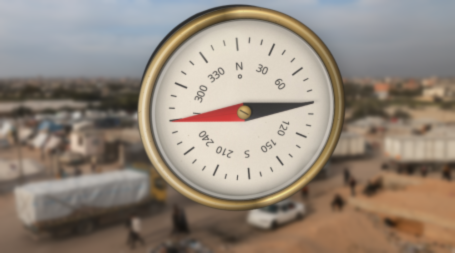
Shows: 270 °
